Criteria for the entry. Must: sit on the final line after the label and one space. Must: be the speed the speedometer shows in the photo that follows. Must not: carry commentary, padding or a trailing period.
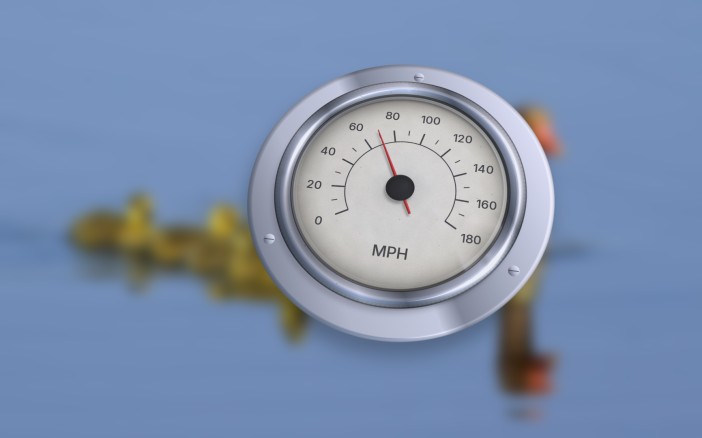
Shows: 70 mph
